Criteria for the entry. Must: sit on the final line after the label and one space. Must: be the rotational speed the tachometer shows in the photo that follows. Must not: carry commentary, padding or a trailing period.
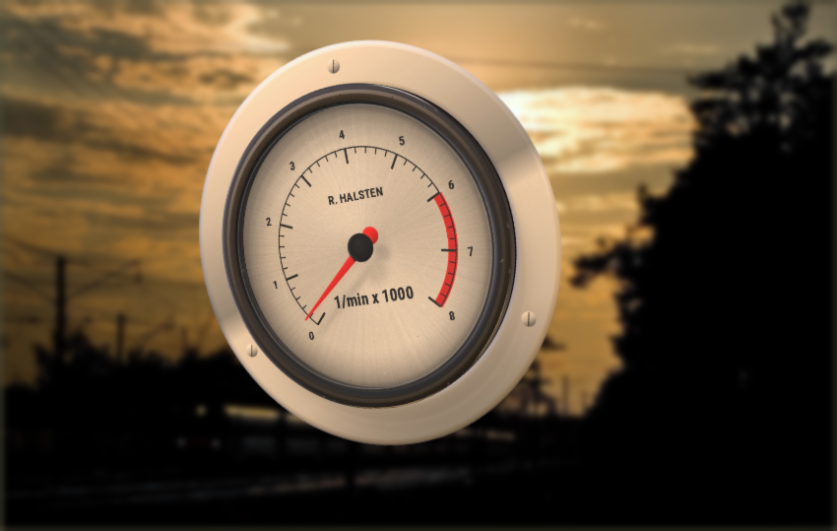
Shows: 200 rpm
